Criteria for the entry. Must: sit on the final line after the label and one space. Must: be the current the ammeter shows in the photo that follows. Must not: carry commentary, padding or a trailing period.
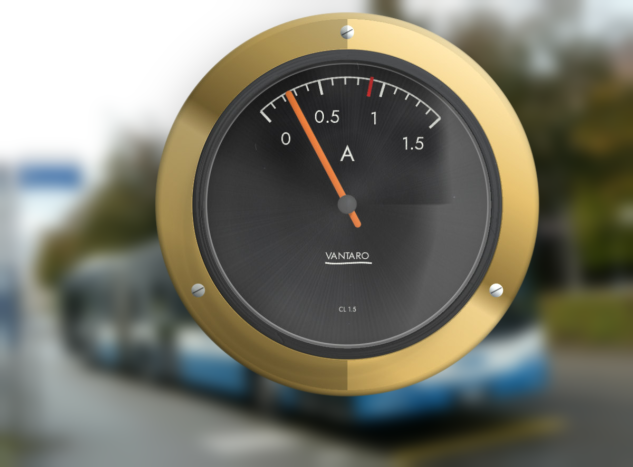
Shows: 0.25 A
